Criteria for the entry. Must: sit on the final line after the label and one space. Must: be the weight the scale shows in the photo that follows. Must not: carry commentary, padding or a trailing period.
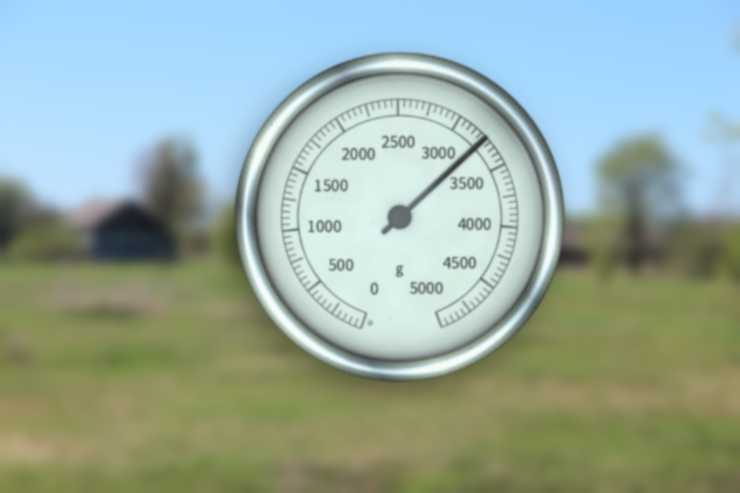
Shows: 3250 g
